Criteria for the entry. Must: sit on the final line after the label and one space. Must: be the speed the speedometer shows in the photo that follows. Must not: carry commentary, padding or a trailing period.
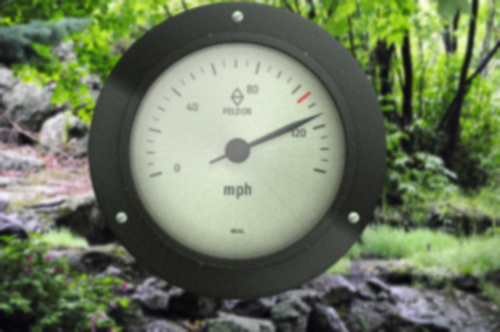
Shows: 115 mph
